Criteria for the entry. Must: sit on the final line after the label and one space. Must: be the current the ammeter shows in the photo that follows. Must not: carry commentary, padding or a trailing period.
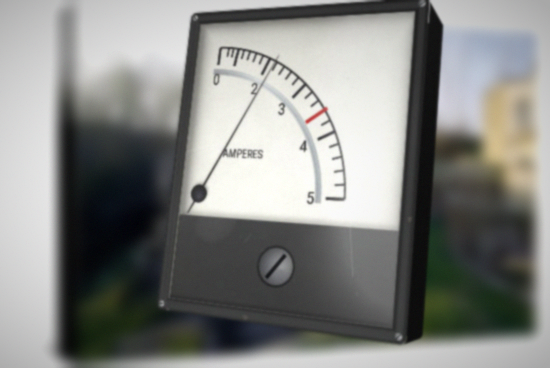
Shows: 2.2 A
